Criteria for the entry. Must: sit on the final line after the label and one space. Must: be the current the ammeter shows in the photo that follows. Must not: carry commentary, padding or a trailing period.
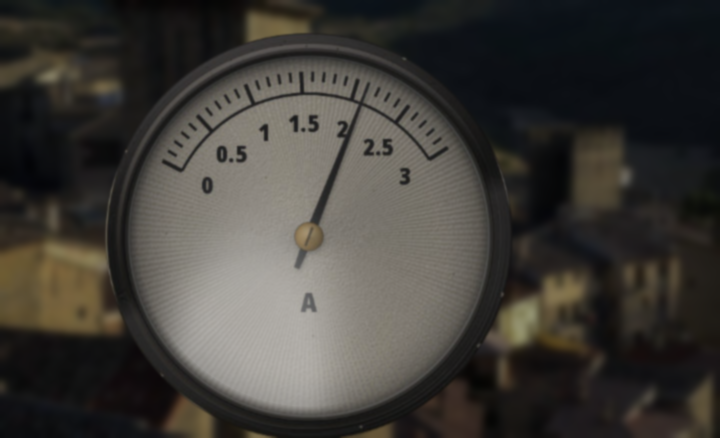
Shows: 2.1 A
